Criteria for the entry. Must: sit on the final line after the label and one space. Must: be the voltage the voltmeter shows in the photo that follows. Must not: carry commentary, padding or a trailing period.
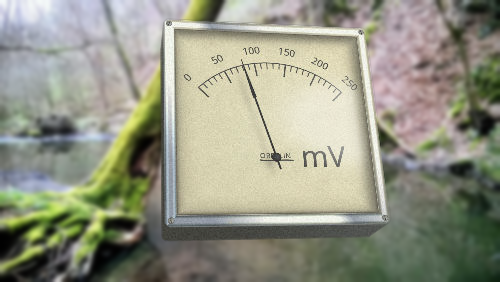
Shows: 80 mV
